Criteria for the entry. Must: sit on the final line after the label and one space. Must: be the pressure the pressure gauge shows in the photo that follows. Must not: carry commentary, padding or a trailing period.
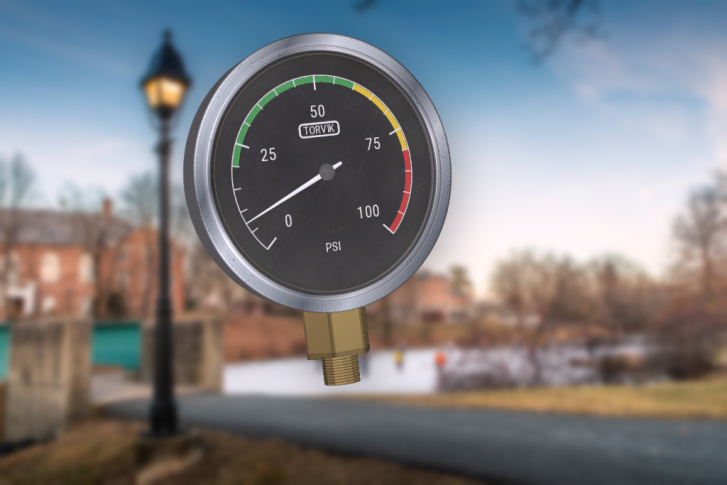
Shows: 7.5 psi
